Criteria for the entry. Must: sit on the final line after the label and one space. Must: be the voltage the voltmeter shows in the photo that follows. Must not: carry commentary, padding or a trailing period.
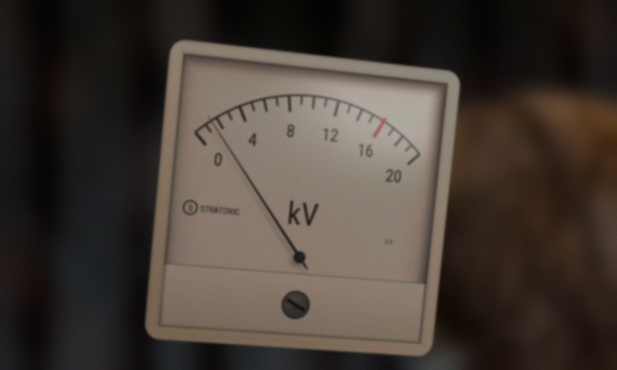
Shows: 1.5 kV
